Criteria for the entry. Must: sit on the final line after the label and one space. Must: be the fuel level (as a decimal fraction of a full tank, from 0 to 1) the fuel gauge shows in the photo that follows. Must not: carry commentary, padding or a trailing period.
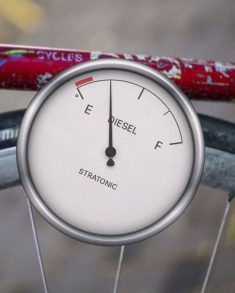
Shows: 0.25
